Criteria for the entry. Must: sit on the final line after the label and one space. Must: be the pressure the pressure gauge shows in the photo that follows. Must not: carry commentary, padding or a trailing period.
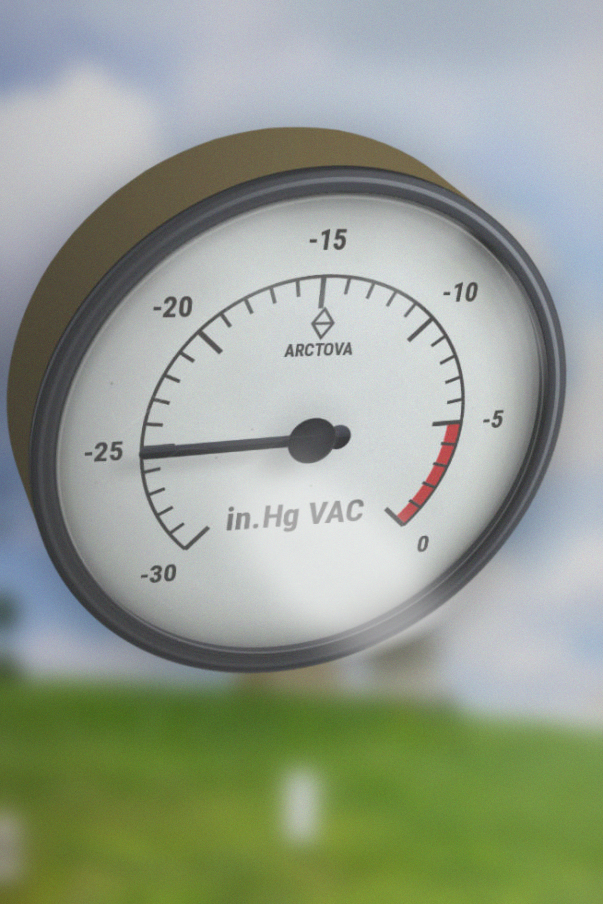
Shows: -25 inHg
